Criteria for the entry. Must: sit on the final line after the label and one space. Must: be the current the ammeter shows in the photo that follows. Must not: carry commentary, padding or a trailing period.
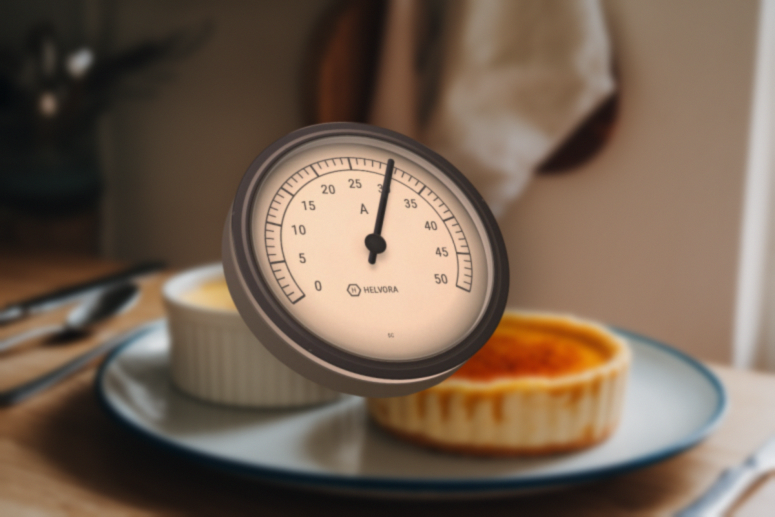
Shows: 30 A
